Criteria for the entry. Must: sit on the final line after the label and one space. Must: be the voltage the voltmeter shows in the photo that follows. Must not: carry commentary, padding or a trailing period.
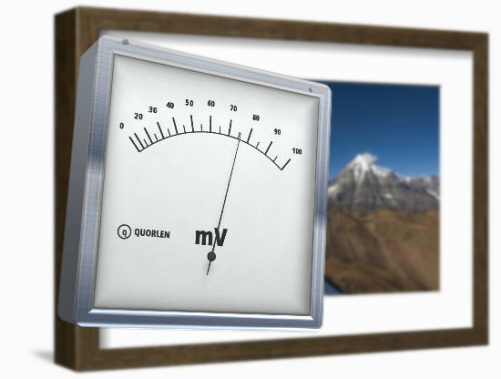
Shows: 75 mV
